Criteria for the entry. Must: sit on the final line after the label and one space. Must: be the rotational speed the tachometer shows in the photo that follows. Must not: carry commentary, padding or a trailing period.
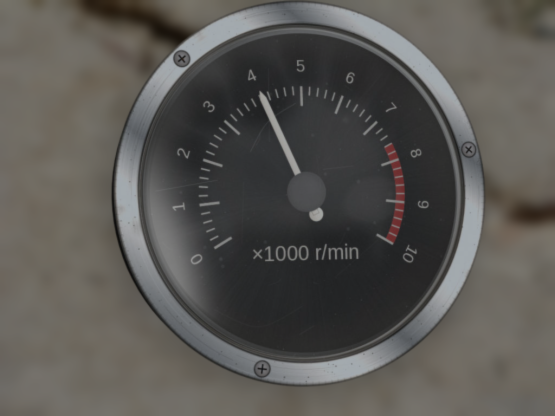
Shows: 4000 rpm
